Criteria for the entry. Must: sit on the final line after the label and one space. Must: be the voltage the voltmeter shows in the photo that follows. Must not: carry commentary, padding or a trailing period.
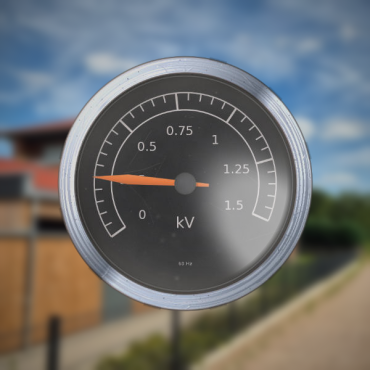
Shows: 0.25 kV
